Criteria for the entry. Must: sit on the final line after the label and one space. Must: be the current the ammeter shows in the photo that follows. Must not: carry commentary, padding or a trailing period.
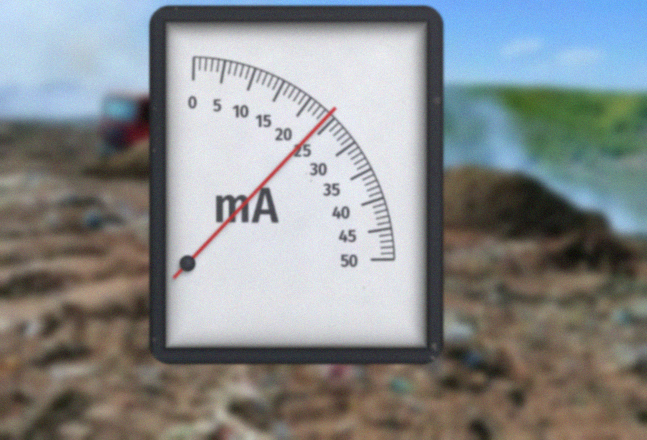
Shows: 24 mA
